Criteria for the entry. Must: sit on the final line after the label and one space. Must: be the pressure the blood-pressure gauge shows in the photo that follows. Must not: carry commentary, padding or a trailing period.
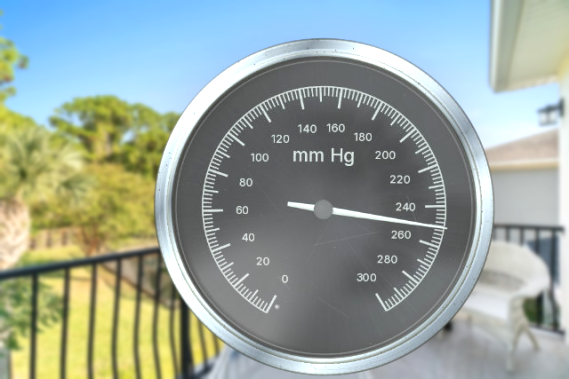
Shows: 250 mmHg
